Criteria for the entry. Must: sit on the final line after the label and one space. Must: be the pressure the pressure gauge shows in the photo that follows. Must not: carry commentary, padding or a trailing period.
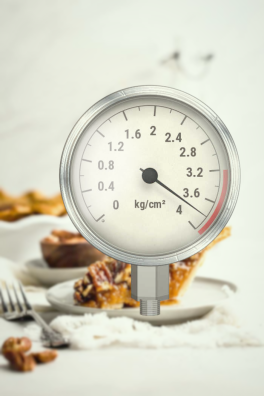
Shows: 3.8 kg/cm²
